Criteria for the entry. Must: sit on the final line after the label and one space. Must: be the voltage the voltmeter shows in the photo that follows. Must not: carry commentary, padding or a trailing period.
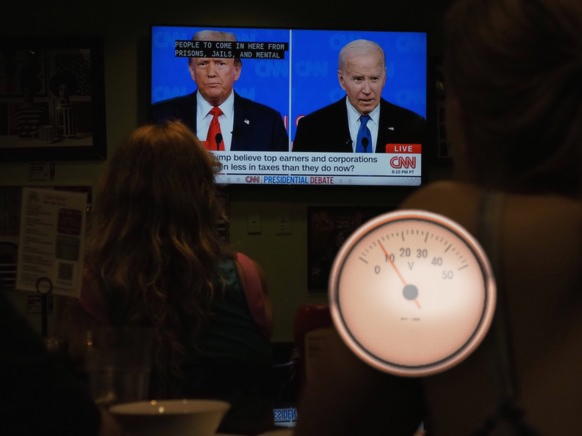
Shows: 10 V
